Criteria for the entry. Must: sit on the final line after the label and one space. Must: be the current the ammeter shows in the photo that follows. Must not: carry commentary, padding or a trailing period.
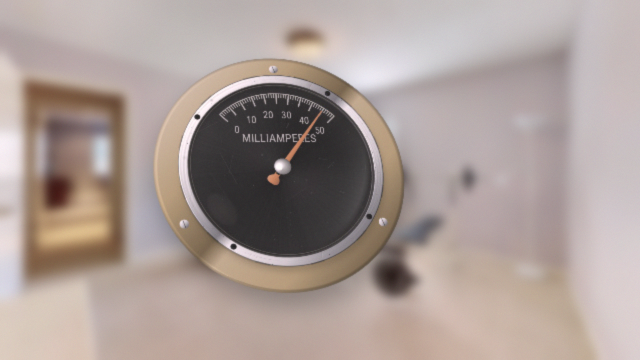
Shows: 45 mA
